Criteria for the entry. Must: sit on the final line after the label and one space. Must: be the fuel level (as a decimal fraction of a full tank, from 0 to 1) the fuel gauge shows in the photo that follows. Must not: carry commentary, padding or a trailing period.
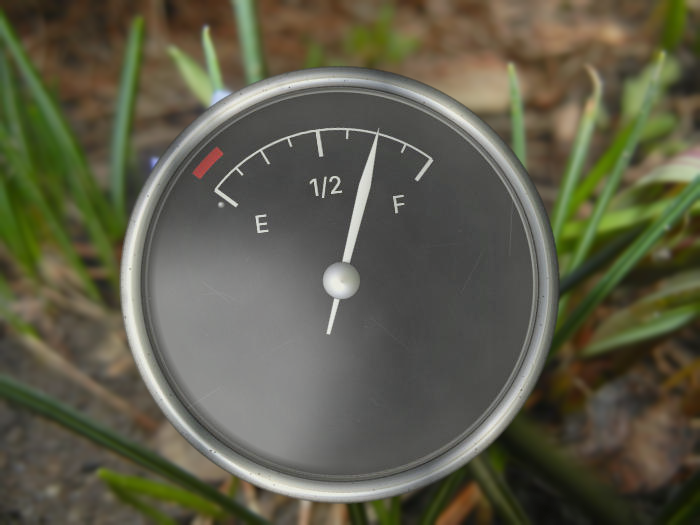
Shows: 0.75
